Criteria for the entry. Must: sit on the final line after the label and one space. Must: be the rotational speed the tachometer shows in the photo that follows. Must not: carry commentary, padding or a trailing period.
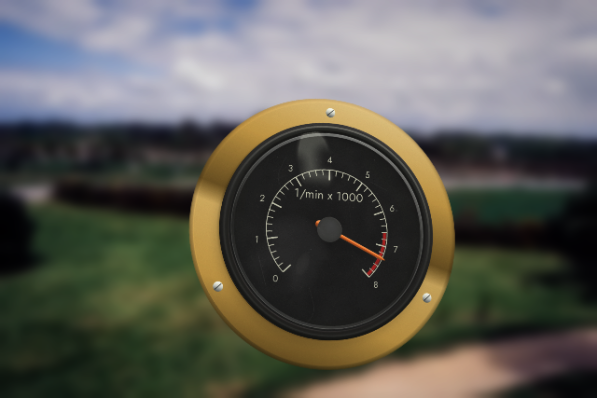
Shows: 7400 rpm
